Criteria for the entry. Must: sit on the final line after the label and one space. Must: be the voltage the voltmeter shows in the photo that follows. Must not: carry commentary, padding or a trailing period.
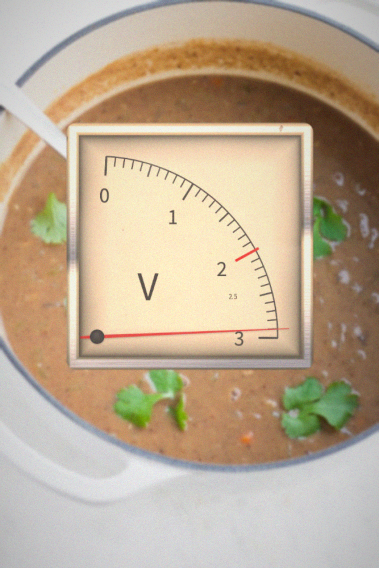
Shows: 2.9 V
